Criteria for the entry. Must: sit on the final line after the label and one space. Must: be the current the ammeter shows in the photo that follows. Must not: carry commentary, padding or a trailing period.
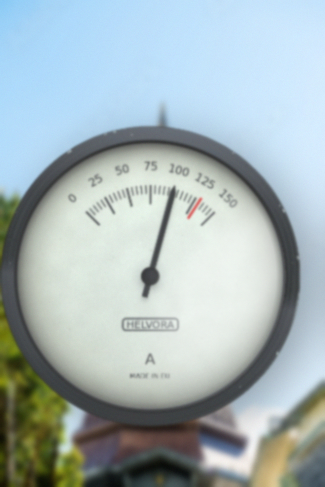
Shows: 100 A
